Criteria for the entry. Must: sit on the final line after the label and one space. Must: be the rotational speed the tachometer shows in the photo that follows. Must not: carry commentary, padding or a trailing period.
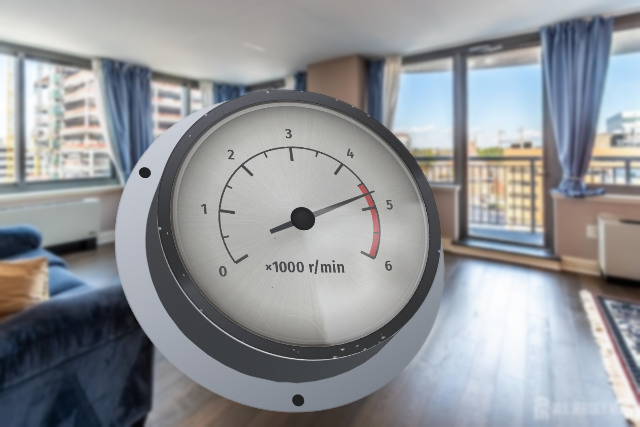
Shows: 4750 rpm
